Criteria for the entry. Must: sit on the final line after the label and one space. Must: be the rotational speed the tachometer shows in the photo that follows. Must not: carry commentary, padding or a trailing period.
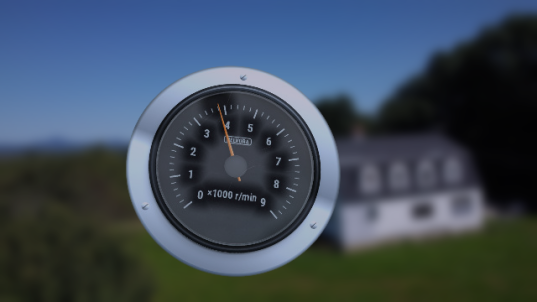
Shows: 3800 rpm
